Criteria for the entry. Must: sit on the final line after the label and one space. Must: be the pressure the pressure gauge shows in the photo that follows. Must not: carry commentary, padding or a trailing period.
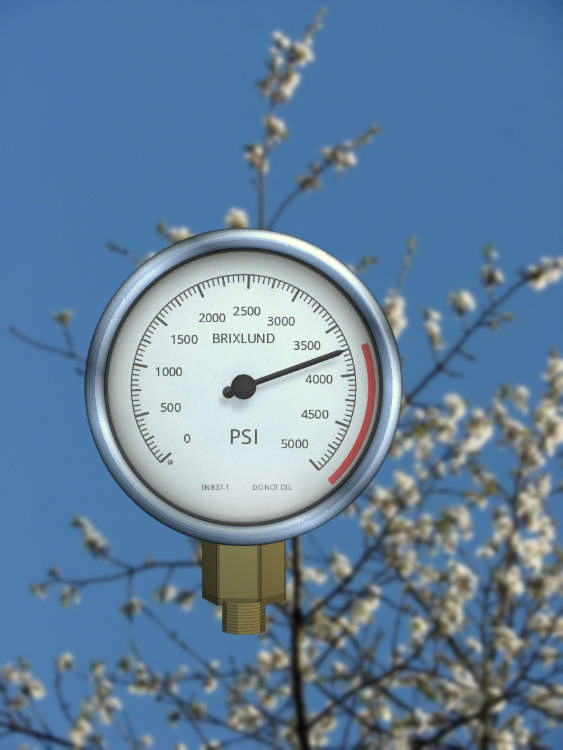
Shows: 3750 psi
